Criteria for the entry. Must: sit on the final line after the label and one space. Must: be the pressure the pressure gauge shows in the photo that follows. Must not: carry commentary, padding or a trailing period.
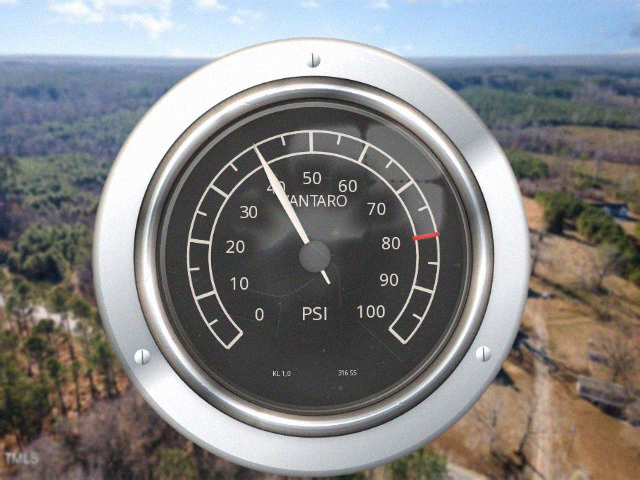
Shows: 40 psi
